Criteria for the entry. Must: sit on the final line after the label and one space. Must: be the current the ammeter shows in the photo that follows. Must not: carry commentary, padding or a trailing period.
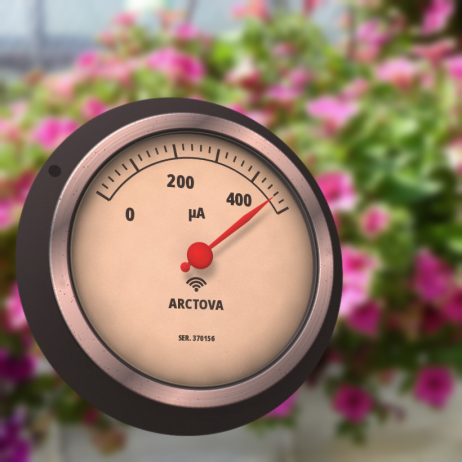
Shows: 460 µA
